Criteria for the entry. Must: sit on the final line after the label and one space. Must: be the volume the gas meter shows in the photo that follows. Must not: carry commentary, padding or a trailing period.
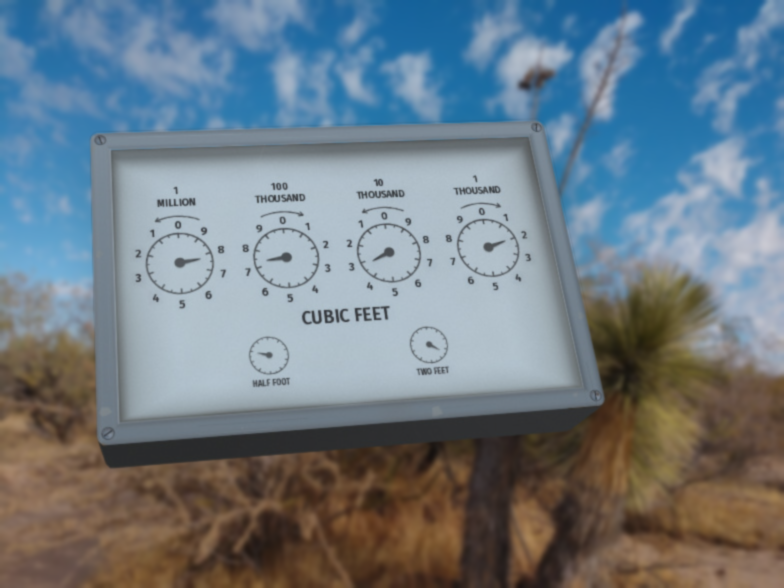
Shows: 773200 ft³
